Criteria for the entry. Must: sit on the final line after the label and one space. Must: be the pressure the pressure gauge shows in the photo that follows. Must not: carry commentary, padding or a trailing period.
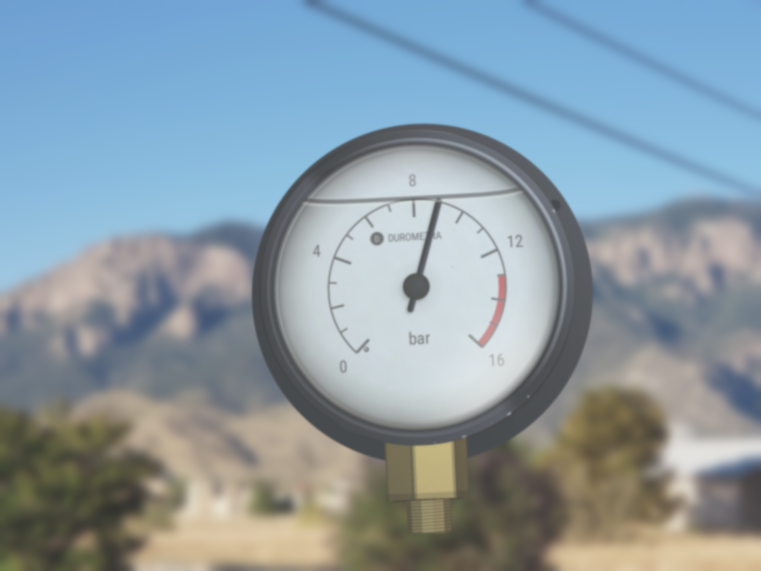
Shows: 9 bar
